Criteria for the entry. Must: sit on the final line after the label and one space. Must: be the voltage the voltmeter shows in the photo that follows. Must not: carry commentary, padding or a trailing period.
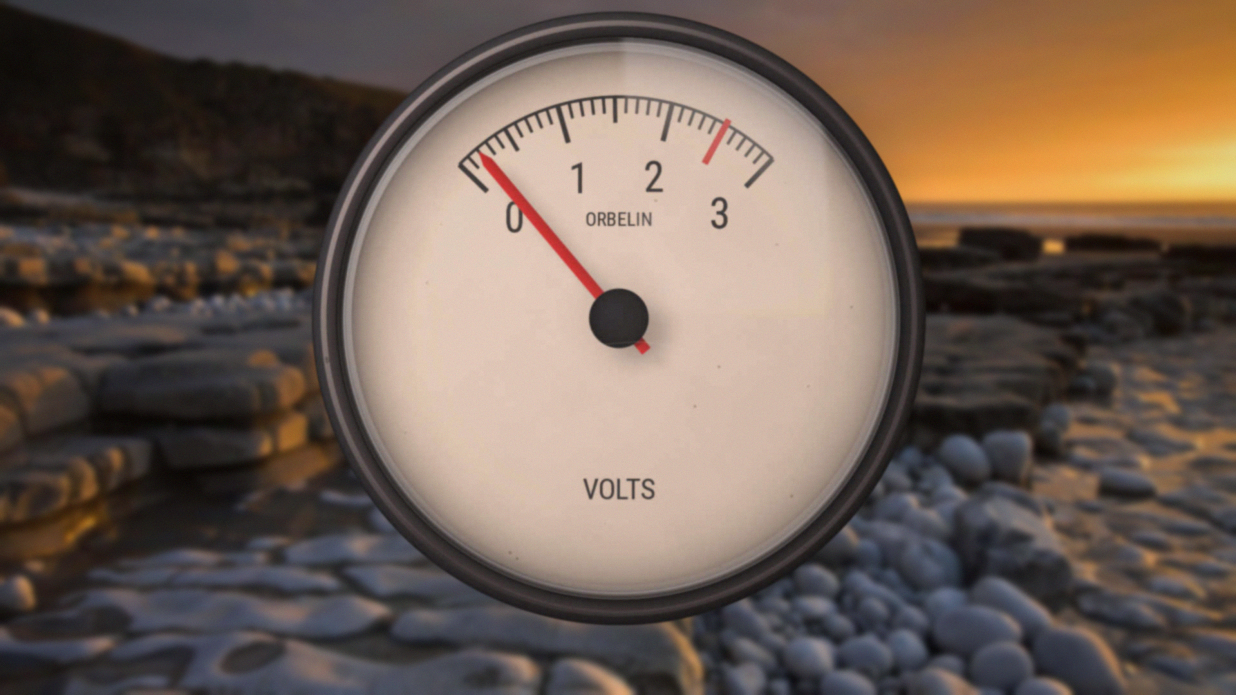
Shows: 0.2 V
